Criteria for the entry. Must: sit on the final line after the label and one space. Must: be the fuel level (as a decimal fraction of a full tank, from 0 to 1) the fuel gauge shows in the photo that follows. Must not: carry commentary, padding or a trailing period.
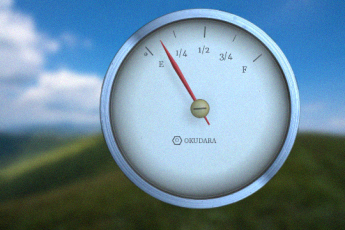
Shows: 0.125
